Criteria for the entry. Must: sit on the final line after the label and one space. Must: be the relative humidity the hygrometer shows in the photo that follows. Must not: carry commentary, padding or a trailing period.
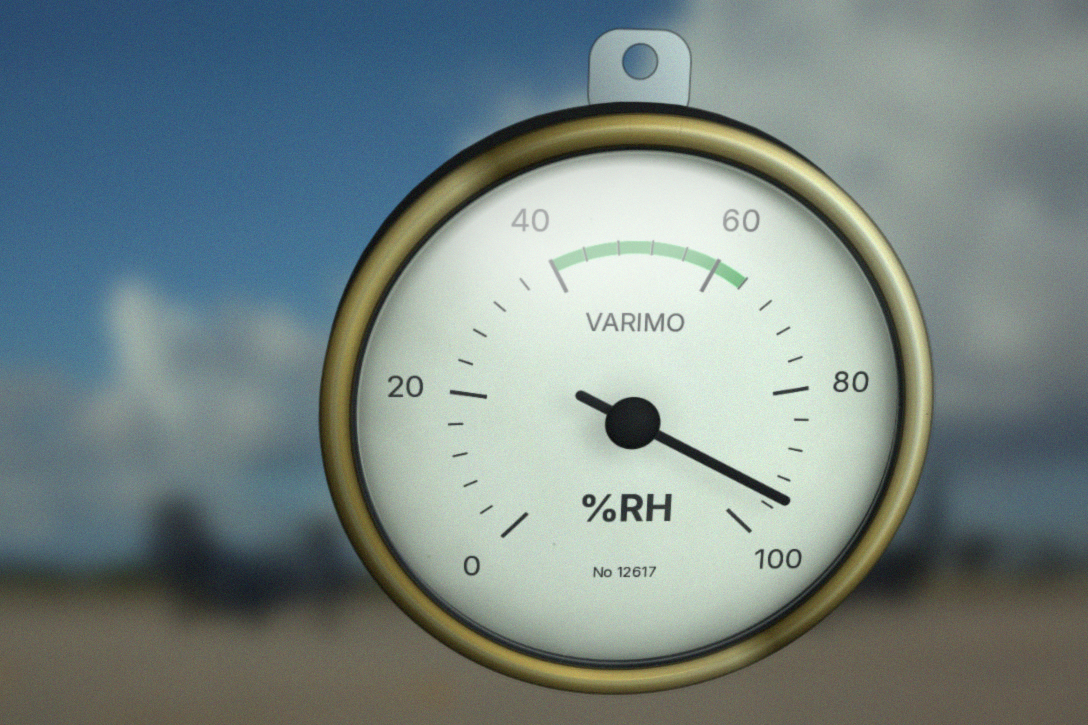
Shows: 94 %
